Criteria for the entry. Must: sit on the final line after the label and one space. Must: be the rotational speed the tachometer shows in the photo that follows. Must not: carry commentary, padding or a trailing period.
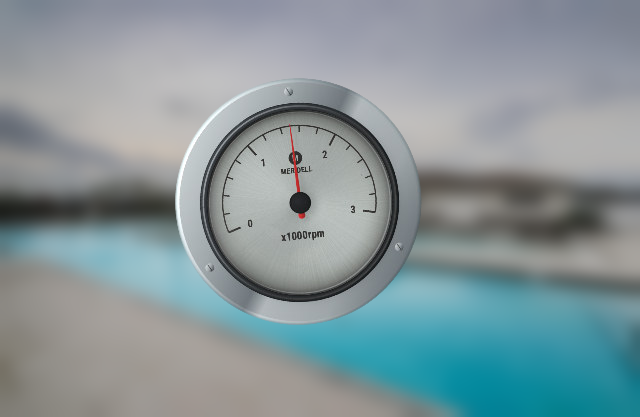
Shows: 1500 rpm
